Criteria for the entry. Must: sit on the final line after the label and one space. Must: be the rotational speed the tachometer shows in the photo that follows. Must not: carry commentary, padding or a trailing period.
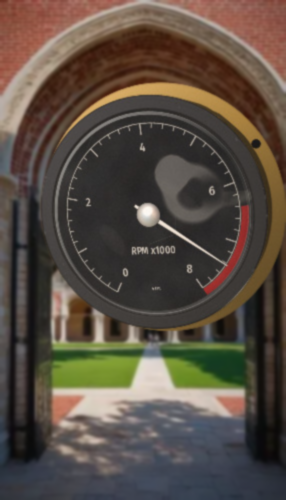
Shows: 7400 rpm
